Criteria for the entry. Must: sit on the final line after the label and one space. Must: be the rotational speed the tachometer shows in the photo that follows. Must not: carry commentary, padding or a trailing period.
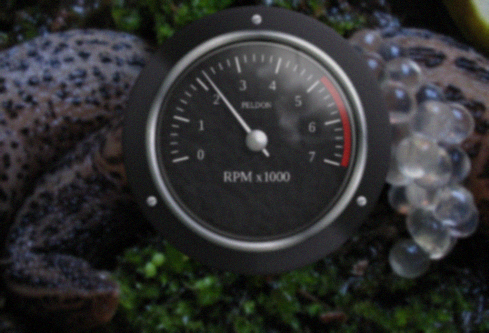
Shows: 2200 rpm
